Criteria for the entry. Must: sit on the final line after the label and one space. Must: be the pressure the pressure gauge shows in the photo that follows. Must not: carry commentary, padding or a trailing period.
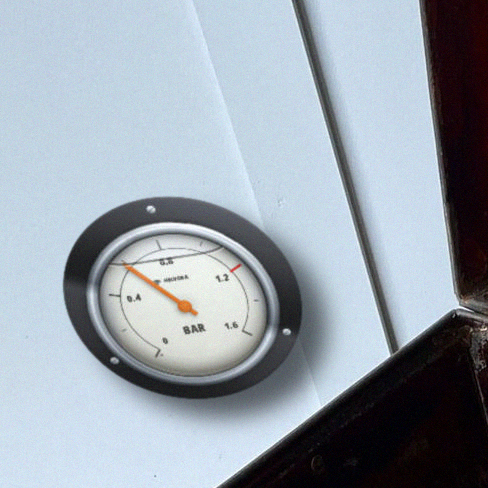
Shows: 0.6 bar
